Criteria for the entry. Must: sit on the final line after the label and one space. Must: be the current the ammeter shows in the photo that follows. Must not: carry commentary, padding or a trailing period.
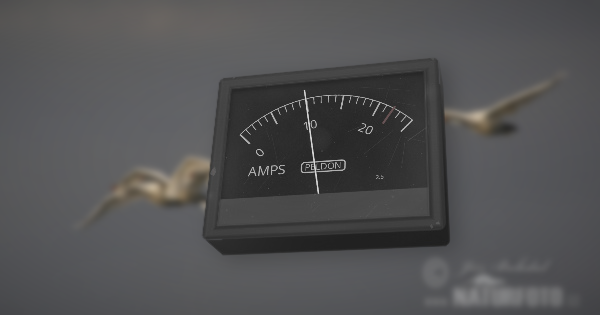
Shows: 10 A
